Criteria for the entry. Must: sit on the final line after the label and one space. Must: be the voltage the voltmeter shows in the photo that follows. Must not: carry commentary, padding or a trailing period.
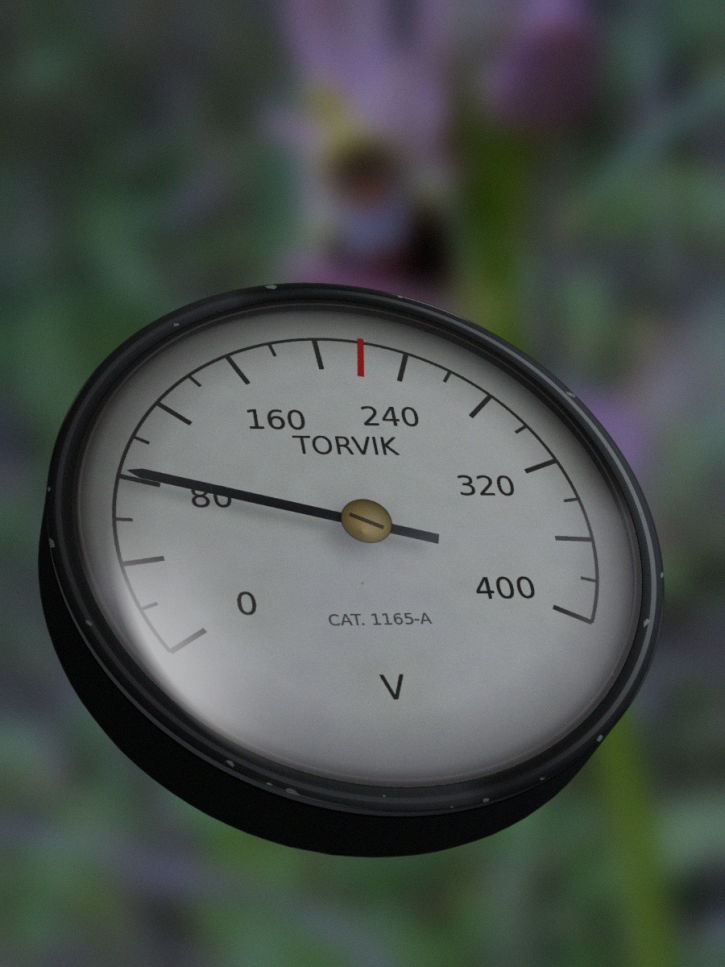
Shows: 80 V
